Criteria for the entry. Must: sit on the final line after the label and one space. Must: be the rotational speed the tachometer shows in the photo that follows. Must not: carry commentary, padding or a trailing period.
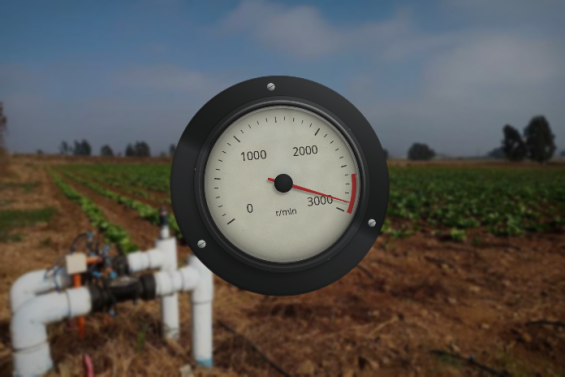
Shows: 2900 rpm
